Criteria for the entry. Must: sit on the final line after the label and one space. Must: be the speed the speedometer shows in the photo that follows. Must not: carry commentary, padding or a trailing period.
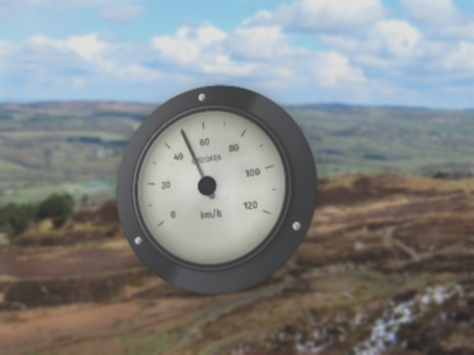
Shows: 50 km/h
